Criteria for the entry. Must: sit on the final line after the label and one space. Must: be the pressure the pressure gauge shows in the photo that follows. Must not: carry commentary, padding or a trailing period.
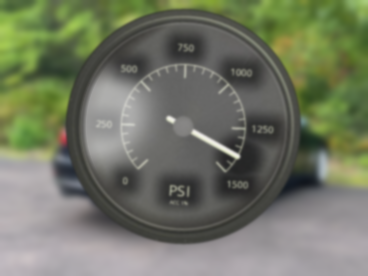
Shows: 1400 psi
